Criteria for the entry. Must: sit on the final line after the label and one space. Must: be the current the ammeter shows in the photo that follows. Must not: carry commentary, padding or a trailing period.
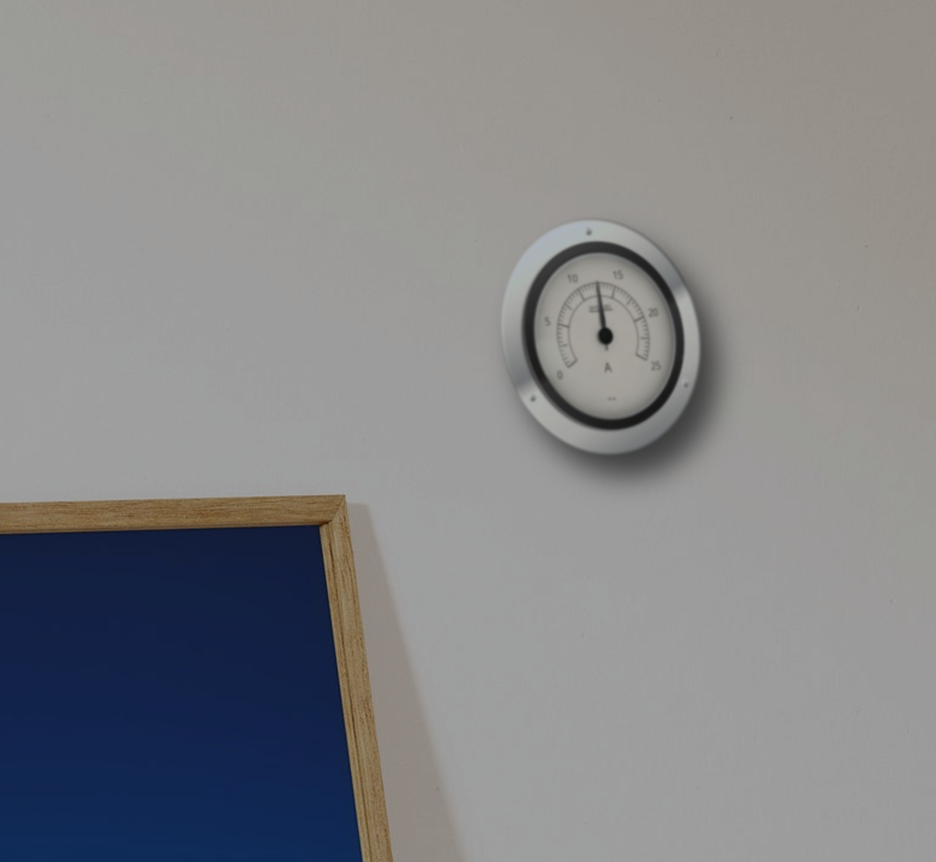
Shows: 12.5 A
